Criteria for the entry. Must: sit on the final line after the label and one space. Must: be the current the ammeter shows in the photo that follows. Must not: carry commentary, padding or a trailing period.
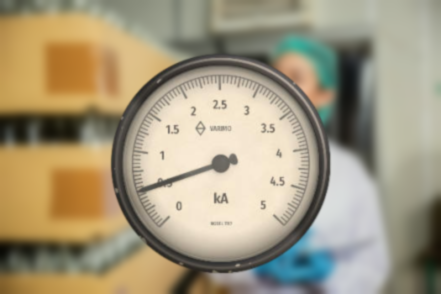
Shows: 0.5 kA
